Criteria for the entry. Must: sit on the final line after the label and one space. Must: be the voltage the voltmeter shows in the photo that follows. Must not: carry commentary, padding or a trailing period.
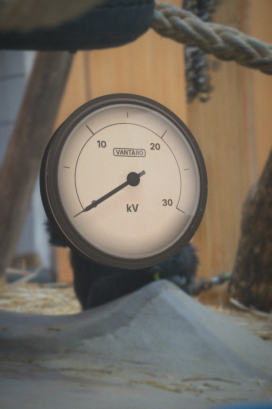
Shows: 0 kV
